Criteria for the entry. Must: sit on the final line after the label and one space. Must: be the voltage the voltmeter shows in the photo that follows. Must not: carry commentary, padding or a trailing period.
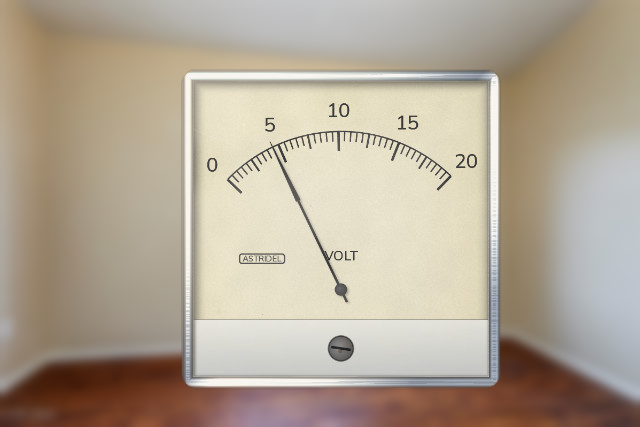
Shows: 4.5 V
